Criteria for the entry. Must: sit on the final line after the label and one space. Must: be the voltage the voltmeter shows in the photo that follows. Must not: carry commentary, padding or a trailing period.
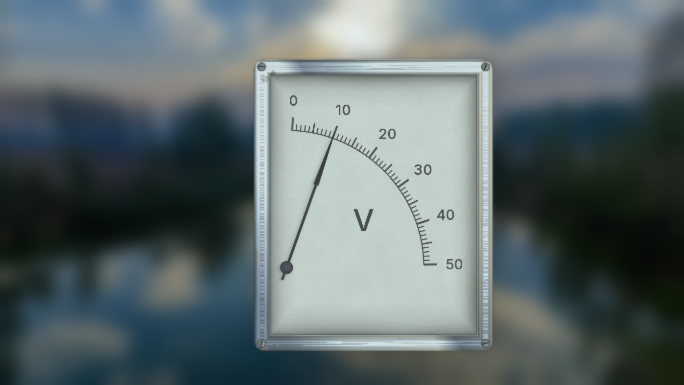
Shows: 10 V
